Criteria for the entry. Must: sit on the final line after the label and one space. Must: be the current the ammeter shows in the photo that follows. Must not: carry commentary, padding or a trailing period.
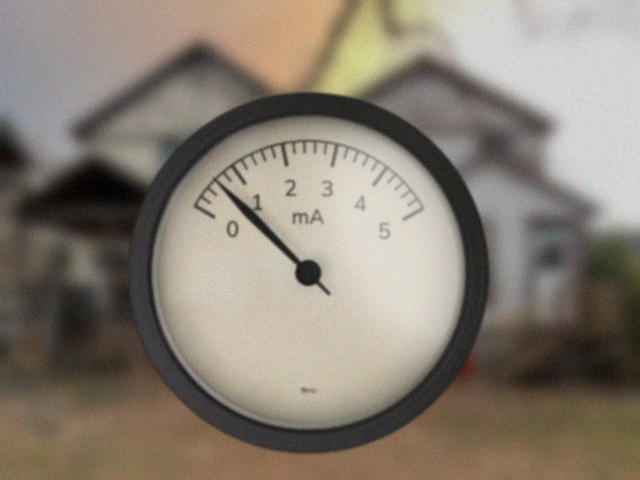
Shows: 0.6 mA
